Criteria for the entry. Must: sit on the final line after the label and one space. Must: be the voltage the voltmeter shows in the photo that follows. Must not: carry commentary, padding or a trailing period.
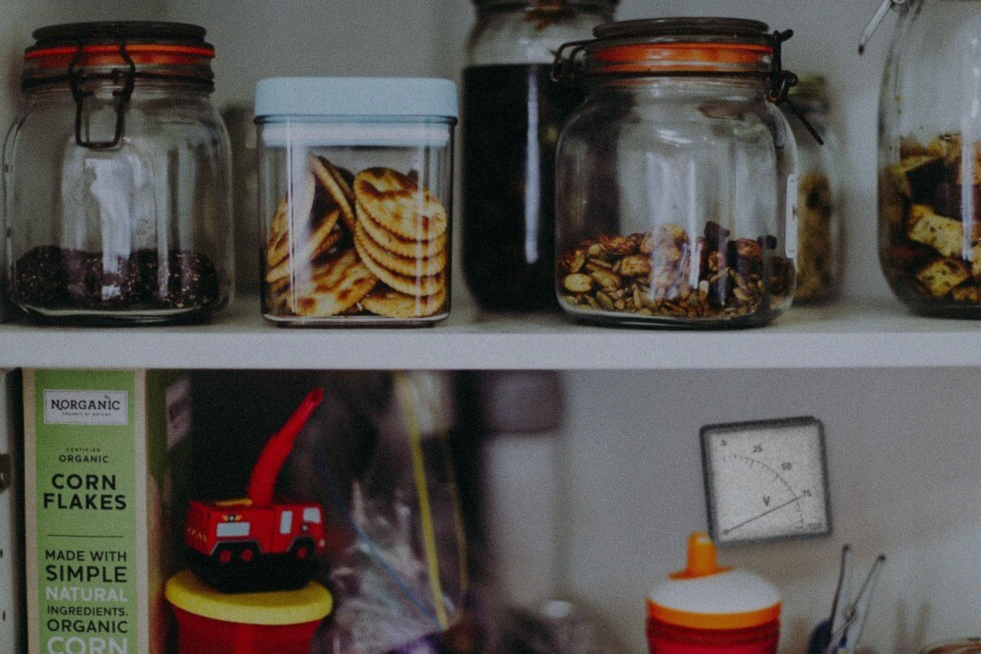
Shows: 75 V
